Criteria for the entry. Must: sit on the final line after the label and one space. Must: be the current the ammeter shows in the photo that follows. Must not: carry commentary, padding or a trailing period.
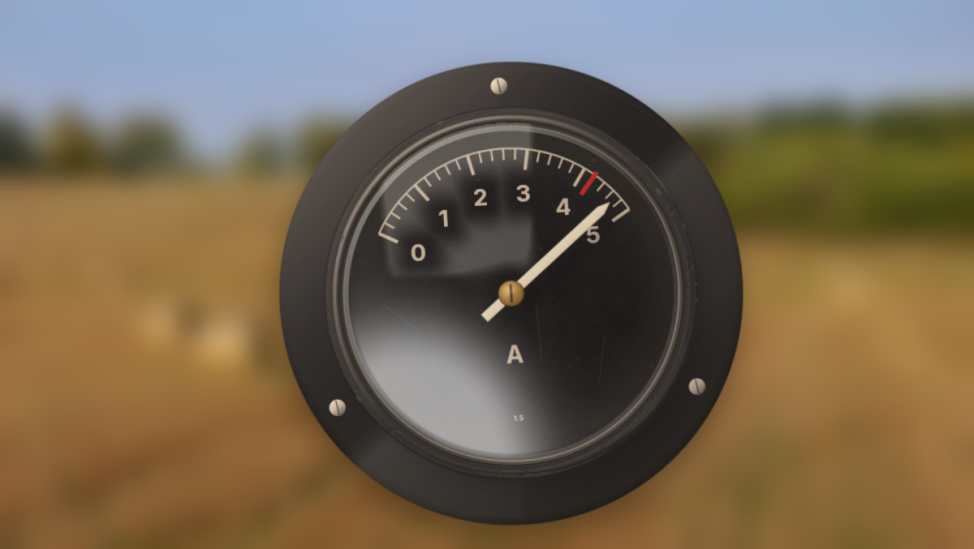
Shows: 4.7 A
